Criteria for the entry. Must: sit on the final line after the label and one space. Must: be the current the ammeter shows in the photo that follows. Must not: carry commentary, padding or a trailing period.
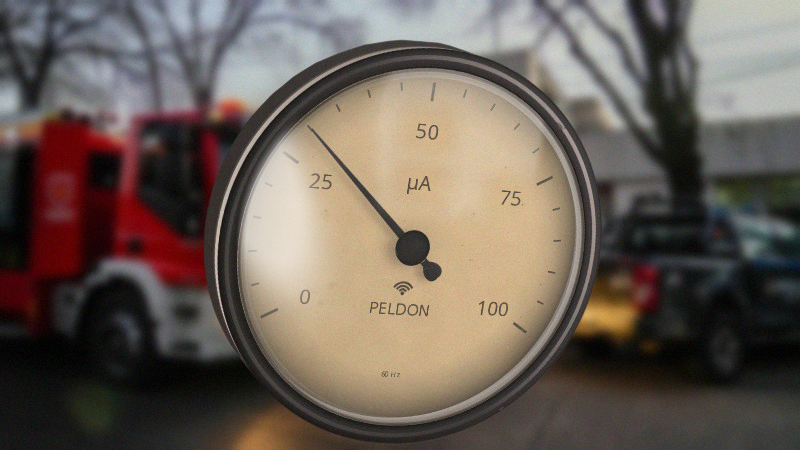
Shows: 30 µA
